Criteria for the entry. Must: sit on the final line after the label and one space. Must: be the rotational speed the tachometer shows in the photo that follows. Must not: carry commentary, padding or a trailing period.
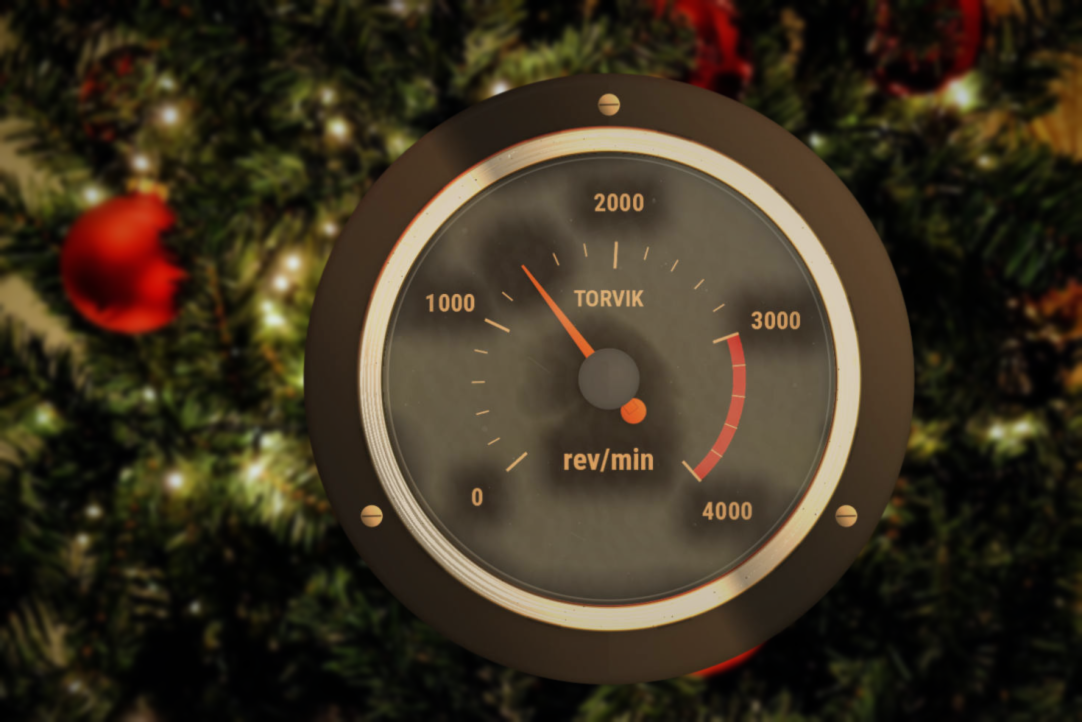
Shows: 1400 rpm
